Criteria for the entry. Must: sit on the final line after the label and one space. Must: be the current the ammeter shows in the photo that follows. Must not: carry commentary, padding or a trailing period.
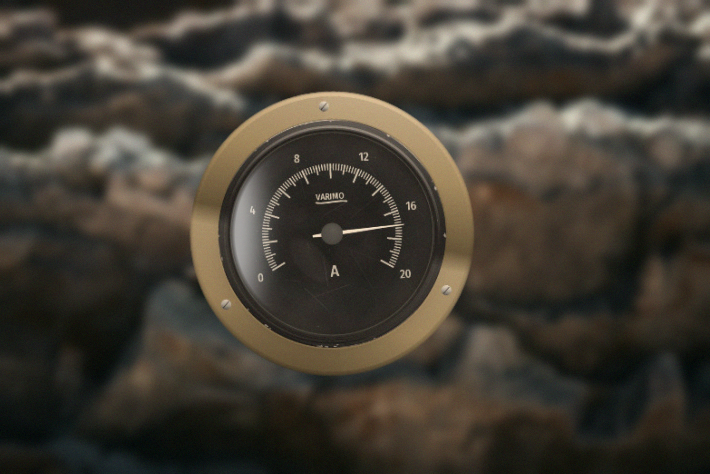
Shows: 17 A
